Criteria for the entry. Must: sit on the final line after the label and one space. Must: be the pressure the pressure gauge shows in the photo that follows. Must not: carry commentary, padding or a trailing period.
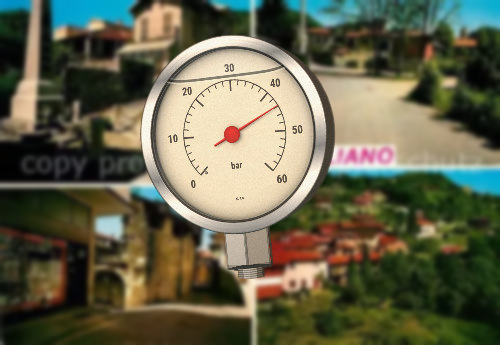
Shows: 44 bar
